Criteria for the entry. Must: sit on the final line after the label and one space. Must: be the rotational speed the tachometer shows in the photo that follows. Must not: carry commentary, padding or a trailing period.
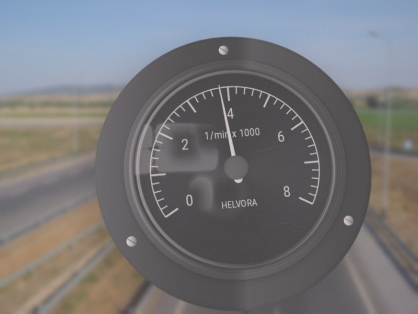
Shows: 3800 rpm
